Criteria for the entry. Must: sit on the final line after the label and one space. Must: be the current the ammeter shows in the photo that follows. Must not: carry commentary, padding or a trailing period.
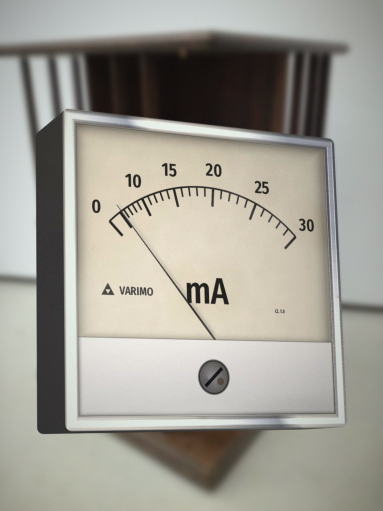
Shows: 5 mA
